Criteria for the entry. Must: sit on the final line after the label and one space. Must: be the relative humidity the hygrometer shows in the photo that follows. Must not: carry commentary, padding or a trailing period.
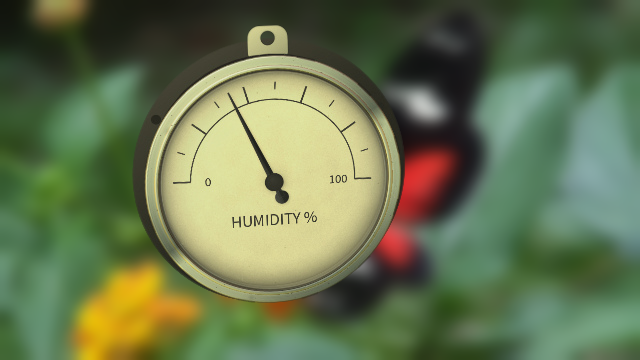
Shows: 35 %
